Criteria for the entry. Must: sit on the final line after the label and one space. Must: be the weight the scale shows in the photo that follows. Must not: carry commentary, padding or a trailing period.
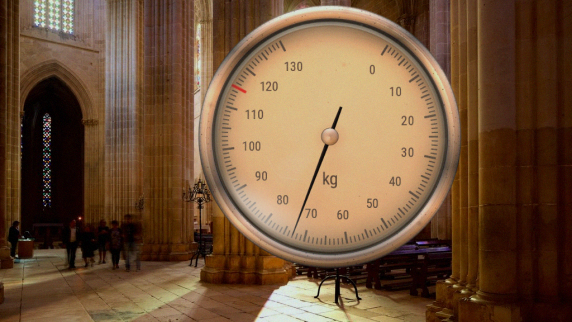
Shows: 73 kg
